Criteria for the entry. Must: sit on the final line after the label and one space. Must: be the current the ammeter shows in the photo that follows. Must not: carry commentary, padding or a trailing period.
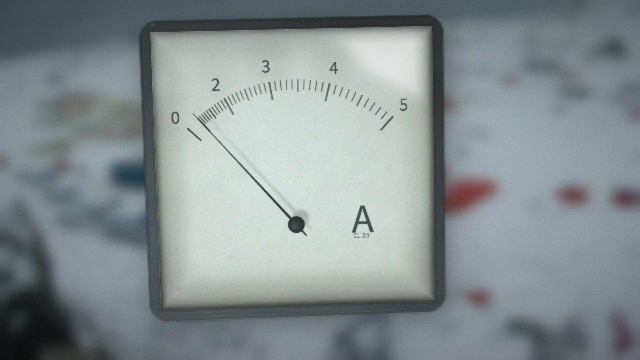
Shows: 1 A
